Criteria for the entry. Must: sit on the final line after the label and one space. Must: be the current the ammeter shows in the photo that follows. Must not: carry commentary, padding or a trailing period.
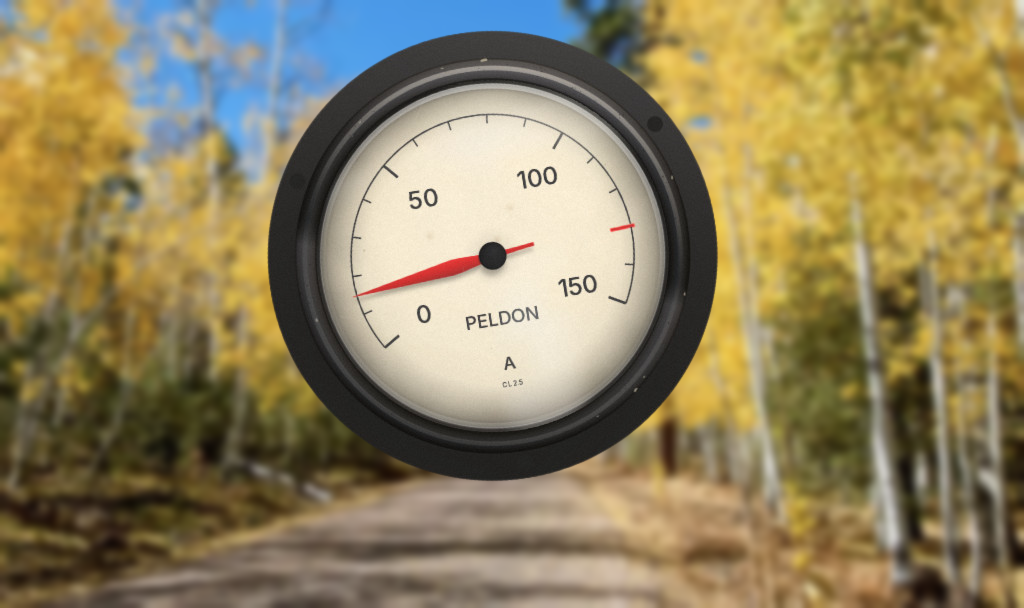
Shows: 15 A
